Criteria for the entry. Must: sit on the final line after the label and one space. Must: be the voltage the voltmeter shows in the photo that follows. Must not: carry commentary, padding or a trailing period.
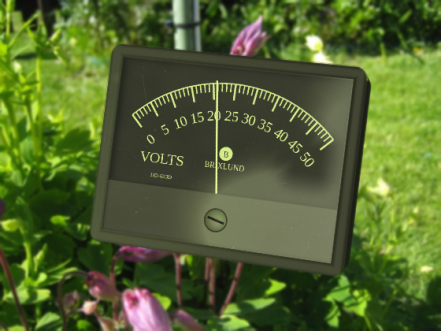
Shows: 21 V
